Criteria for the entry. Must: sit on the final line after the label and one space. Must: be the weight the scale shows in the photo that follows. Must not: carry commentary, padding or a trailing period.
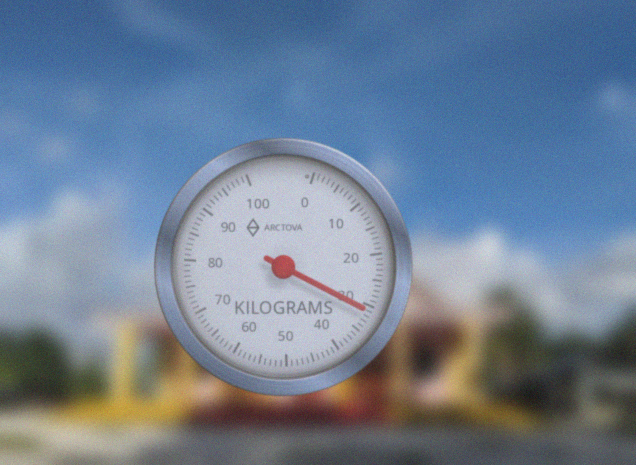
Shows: 31 kg
